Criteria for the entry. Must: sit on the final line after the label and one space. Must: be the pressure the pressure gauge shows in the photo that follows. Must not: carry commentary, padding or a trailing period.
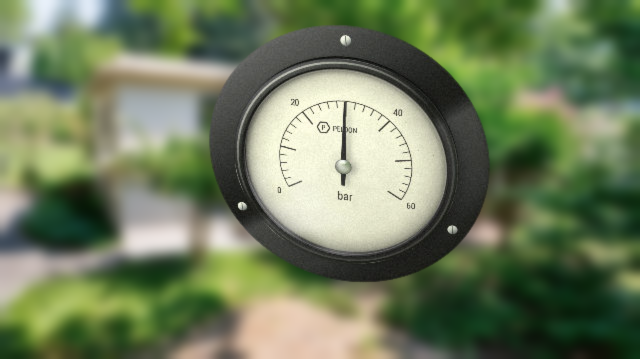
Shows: 30 bar
